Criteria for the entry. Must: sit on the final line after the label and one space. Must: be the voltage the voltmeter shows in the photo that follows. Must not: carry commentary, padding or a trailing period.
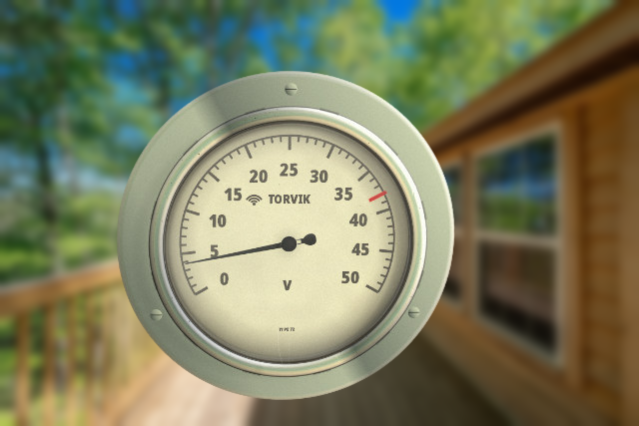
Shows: 4 V
